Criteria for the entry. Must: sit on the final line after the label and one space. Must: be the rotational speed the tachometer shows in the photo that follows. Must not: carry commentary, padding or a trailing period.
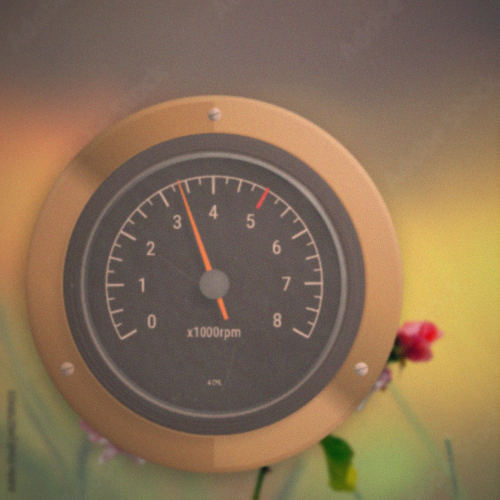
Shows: 3375 rpm
